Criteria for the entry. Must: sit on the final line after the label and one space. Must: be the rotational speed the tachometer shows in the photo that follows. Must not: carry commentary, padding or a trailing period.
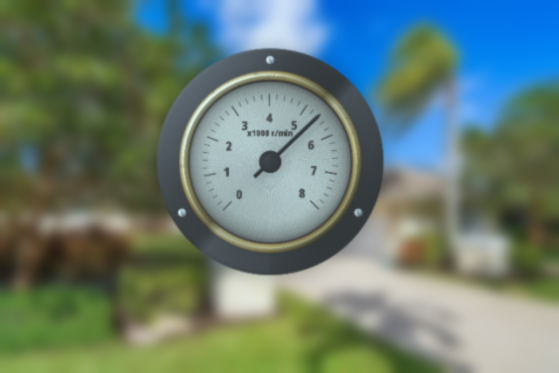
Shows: 5400 rpm
